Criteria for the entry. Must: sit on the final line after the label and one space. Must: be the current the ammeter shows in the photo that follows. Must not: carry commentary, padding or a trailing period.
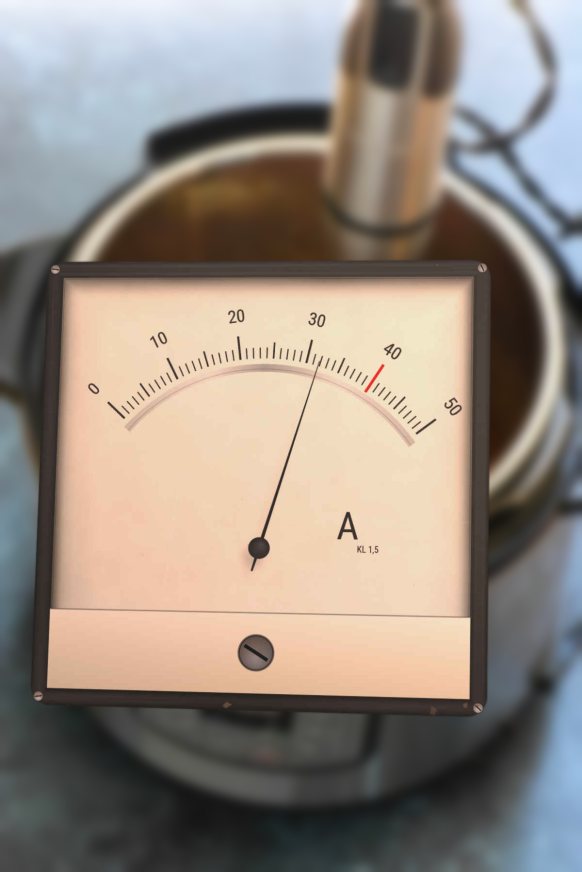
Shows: 32 A
